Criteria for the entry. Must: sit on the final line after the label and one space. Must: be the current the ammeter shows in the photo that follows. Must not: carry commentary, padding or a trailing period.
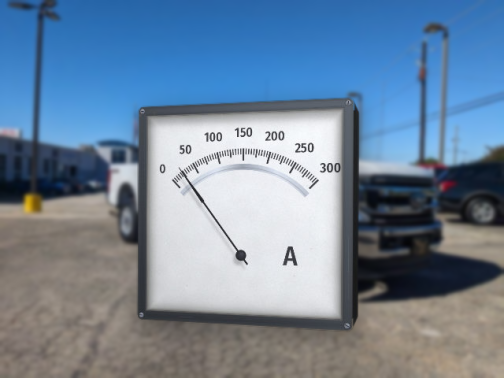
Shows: 25 A
